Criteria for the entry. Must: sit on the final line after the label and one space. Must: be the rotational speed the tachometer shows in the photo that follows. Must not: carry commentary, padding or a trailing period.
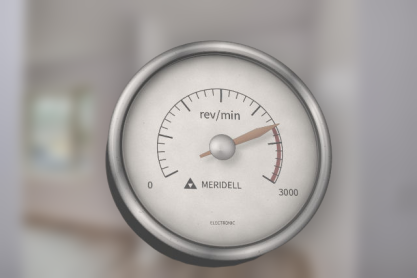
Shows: 2300 rpm
